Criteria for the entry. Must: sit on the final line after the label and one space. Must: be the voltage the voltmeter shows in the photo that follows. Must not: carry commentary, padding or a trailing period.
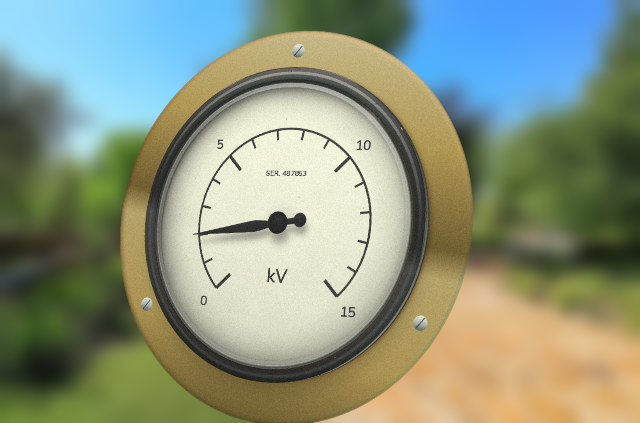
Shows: 2 kV
